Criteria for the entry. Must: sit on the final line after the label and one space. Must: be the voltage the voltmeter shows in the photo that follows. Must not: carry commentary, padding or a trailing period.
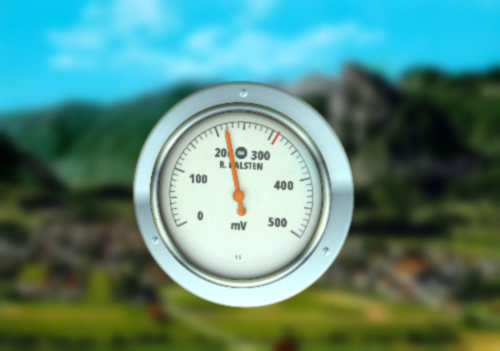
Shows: 220 mV
